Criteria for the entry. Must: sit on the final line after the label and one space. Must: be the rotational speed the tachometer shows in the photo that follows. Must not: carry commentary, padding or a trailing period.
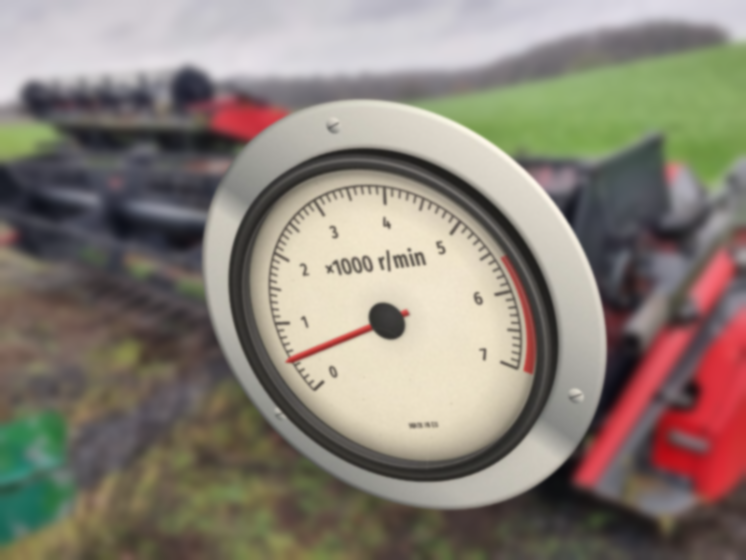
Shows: 500 rpm
